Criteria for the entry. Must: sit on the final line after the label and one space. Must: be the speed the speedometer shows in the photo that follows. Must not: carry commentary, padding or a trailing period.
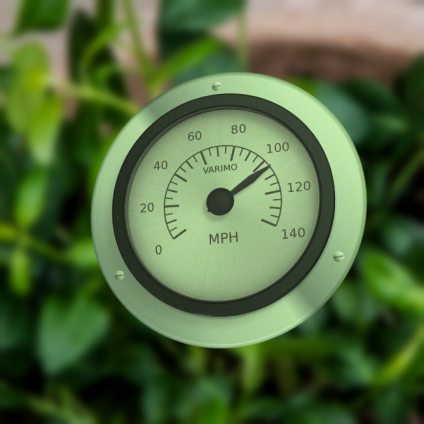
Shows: 105 mph
